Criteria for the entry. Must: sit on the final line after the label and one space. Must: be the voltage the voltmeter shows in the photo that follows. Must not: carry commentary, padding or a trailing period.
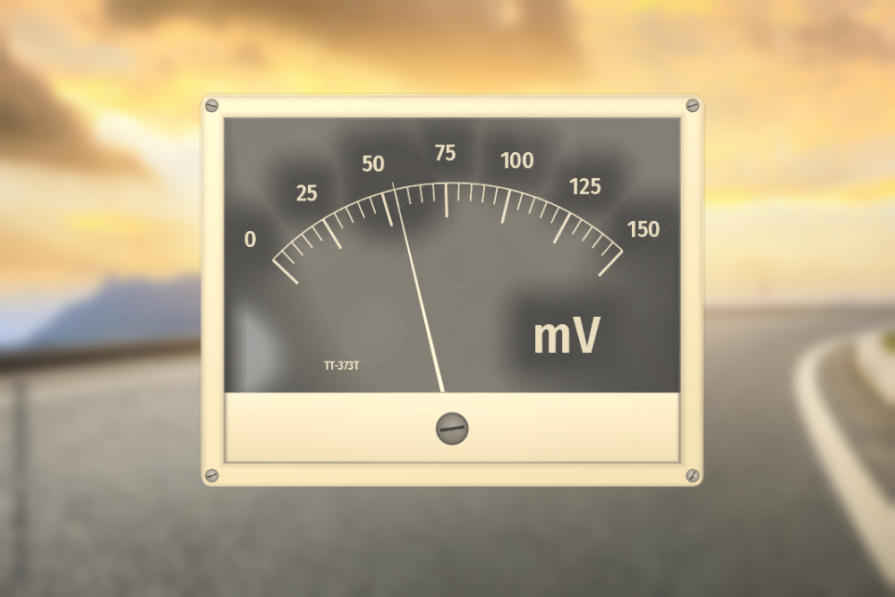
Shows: 55 mV
